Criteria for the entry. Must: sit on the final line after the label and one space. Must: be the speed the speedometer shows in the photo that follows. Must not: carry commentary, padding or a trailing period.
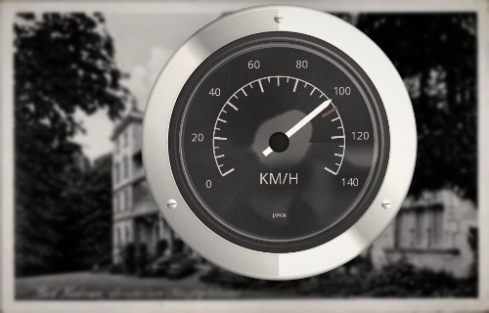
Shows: 100 km/h
